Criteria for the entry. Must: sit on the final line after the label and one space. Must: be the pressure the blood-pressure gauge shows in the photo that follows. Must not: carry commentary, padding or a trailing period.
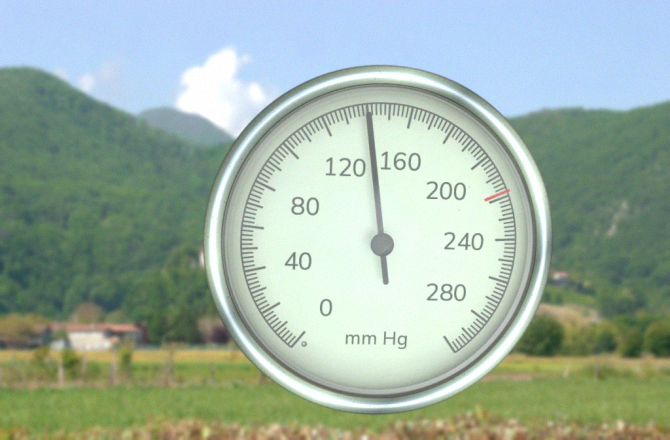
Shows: 140 mmHg
